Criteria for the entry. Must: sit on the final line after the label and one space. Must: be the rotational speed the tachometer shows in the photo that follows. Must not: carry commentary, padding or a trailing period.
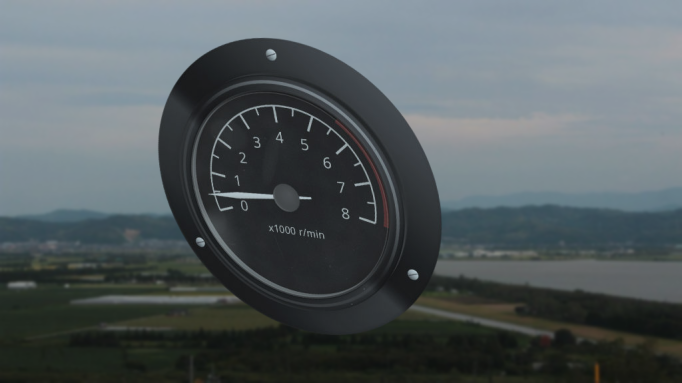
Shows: 500 rpm
